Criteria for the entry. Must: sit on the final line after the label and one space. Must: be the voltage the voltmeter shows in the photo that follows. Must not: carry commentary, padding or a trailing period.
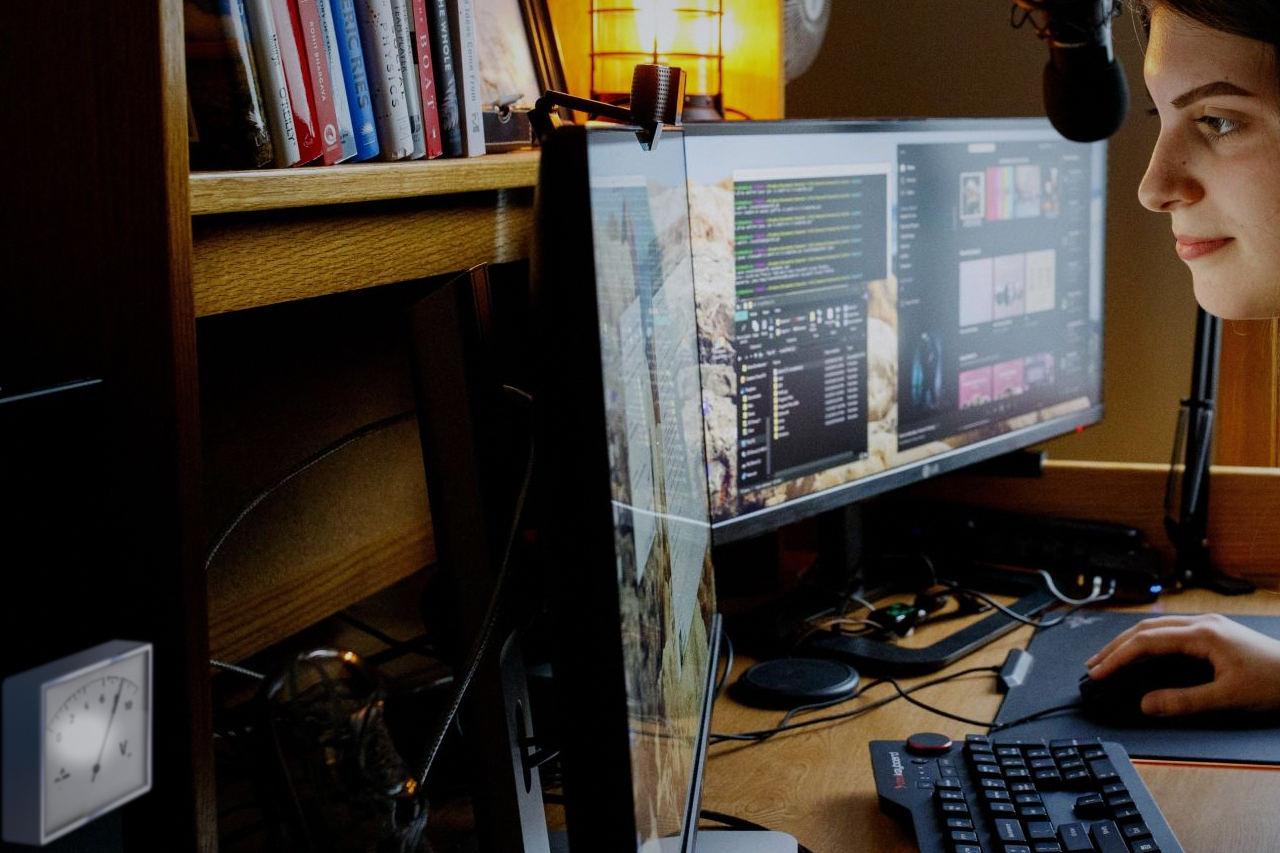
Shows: 8 V
